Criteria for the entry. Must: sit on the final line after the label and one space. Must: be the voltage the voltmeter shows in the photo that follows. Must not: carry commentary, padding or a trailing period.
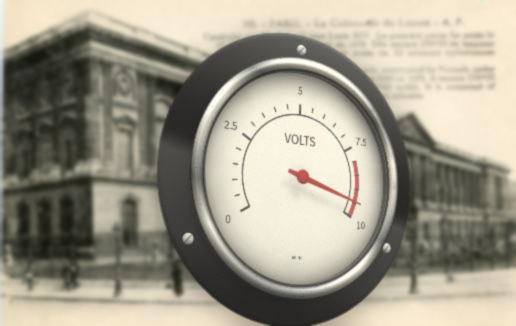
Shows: 9.5 V
